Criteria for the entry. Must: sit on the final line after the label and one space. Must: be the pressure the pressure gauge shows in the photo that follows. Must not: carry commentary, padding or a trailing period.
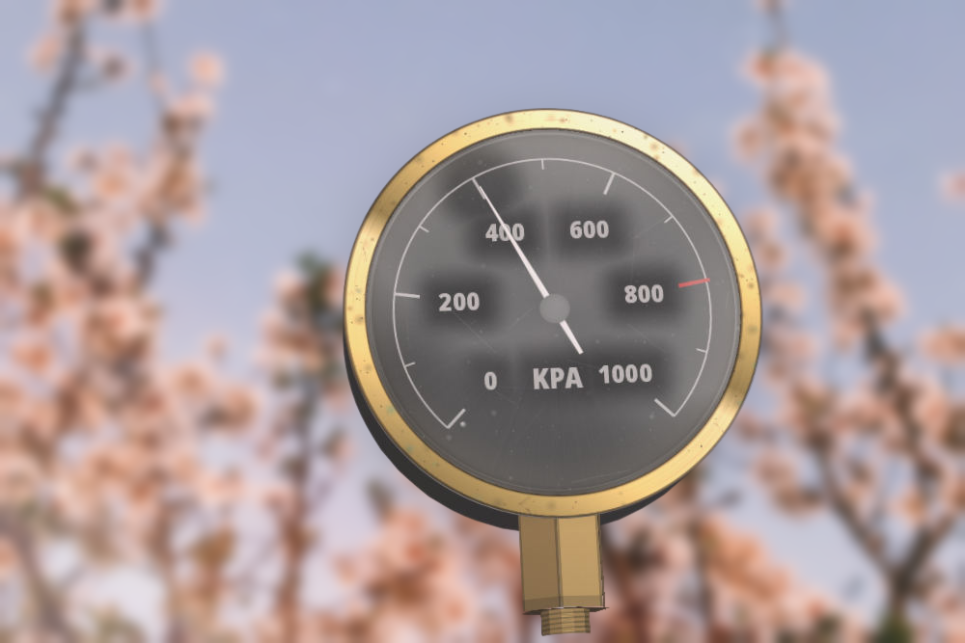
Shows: 400 kPa
